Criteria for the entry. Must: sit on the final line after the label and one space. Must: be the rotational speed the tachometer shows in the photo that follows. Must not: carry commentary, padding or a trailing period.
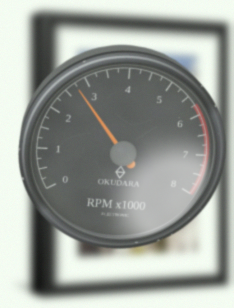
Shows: 2750 rpm
